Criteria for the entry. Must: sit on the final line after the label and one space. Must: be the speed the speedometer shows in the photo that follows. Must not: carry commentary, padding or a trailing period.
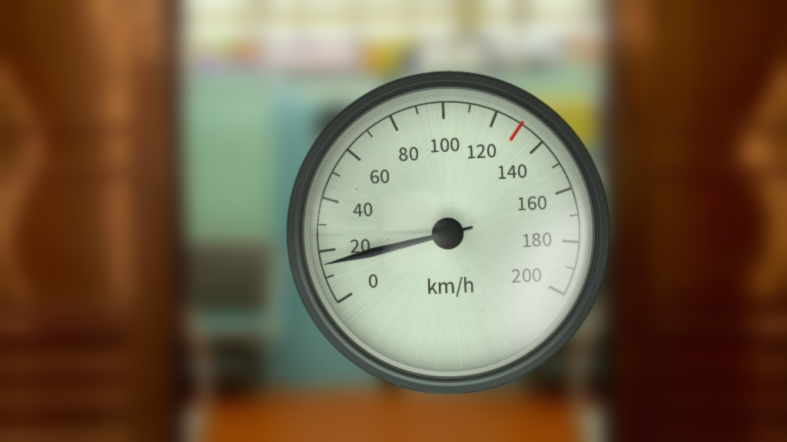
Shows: 15 km/h
